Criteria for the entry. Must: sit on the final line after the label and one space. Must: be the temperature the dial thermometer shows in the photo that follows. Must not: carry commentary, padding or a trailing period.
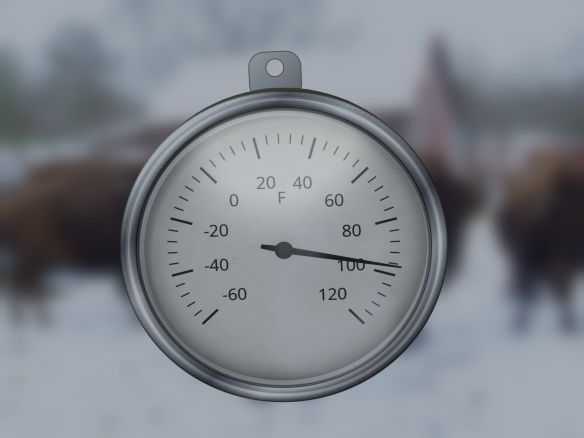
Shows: 96 °F
